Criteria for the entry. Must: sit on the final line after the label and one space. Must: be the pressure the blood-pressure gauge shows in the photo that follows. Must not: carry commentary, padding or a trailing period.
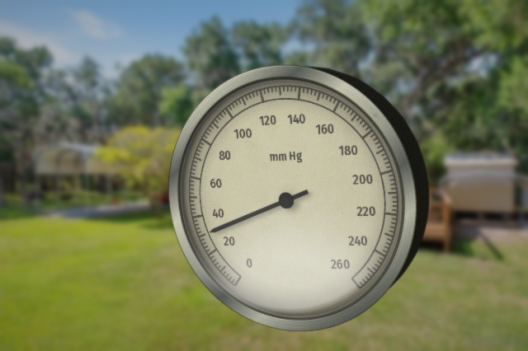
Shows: 30 mmHg
